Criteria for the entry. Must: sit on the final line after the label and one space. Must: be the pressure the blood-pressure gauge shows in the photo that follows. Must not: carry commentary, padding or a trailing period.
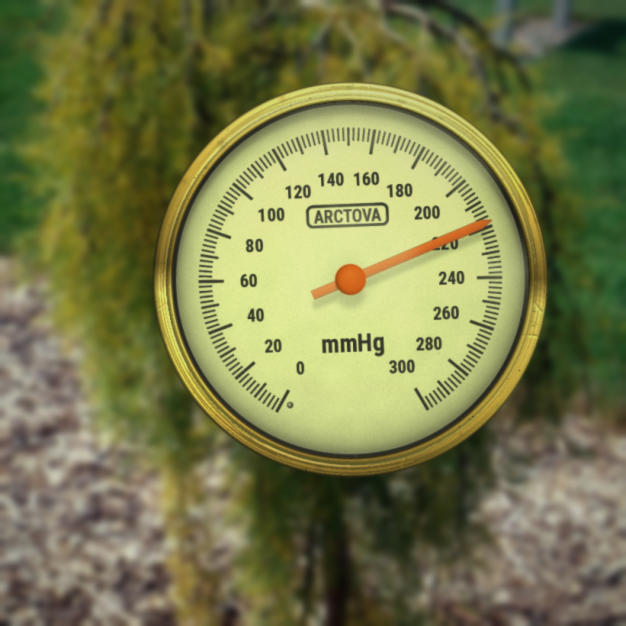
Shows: 218 mmHg
